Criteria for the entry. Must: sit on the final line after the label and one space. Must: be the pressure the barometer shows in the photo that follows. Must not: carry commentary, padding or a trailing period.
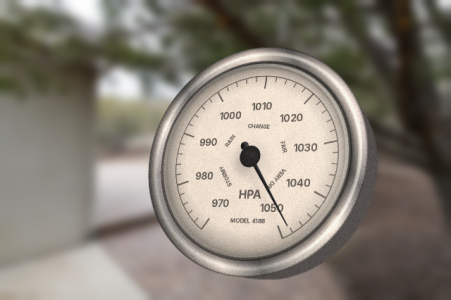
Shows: 1048 hPa
